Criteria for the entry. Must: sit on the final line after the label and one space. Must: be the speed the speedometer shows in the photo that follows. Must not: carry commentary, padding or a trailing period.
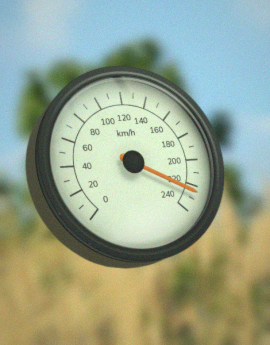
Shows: 225 km/h
